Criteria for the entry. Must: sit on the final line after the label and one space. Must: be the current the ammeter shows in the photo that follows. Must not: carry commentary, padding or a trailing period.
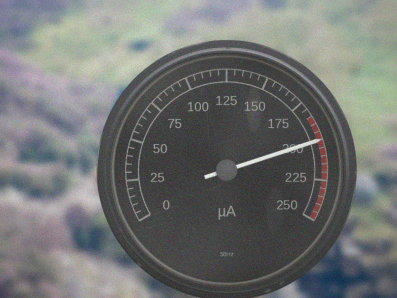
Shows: 200 µA
